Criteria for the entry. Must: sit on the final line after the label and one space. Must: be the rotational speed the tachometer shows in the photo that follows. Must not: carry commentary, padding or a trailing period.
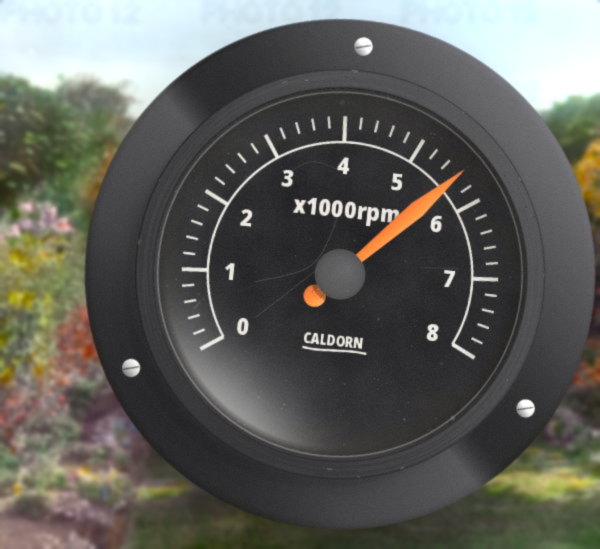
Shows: 5600 rpm
